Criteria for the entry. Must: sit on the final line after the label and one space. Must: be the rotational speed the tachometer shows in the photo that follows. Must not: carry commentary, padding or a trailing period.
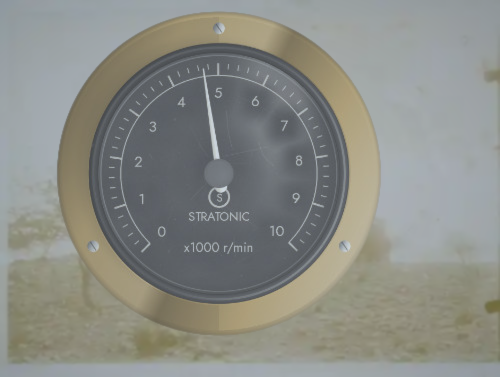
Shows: 4700 rpm
